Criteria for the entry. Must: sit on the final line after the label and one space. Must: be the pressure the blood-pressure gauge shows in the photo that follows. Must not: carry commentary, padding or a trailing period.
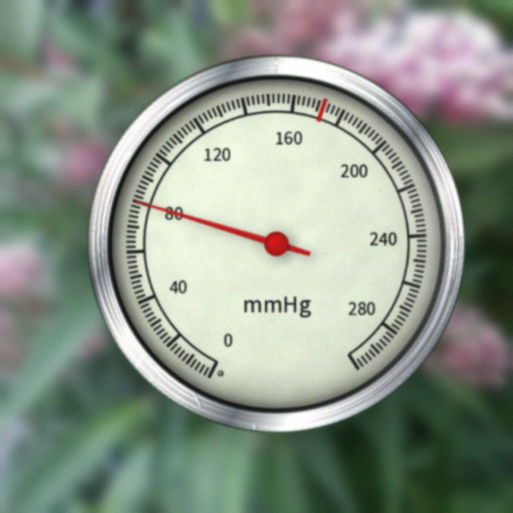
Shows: 80 mmHg
